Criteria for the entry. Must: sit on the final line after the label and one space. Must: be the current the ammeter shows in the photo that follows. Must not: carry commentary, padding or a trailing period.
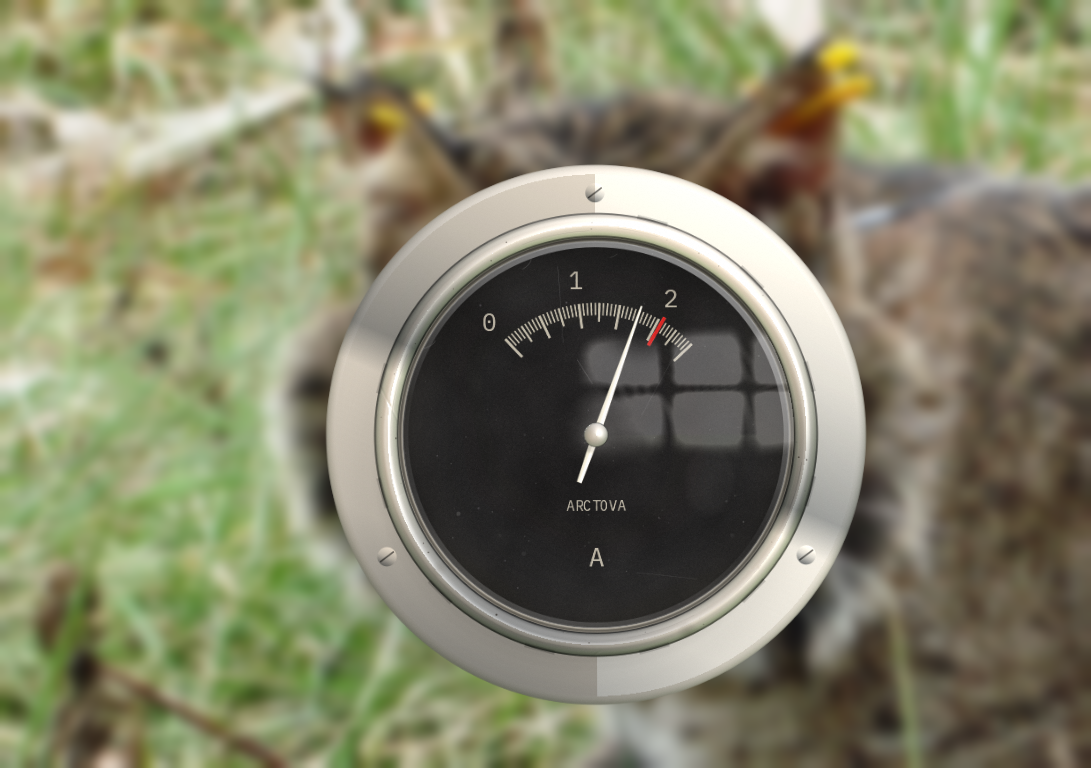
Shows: 1.75 A
